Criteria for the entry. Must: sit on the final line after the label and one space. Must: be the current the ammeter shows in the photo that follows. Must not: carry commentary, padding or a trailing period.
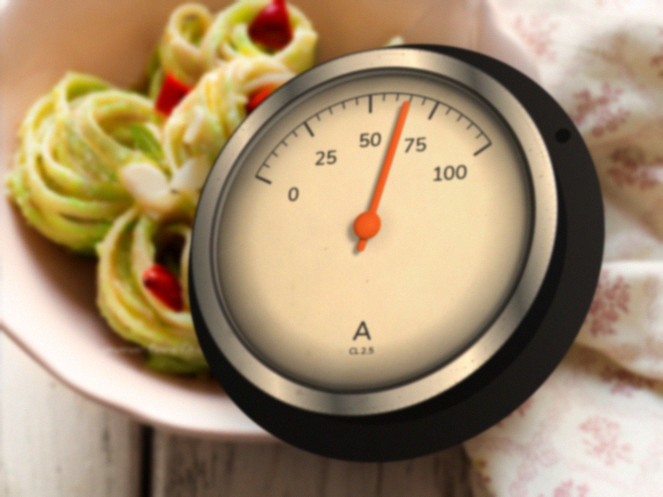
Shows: 65 A
